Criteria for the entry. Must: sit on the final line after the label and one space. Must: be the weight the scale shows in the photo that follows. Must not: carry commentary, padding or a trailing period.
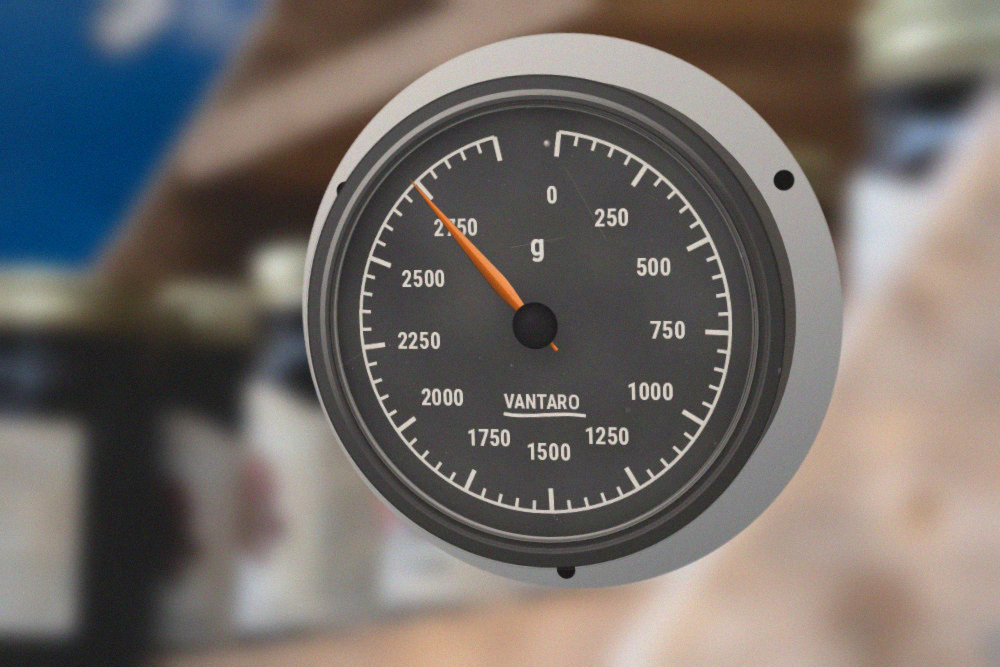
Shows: 2750 g
